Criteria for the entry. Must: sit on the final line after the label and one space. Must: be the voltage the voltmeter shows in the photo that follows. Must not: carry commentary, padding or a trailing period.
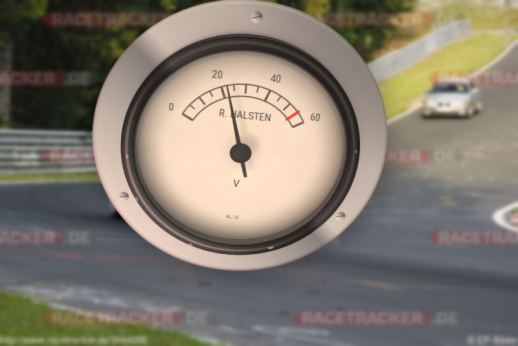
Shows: 22.5 V
